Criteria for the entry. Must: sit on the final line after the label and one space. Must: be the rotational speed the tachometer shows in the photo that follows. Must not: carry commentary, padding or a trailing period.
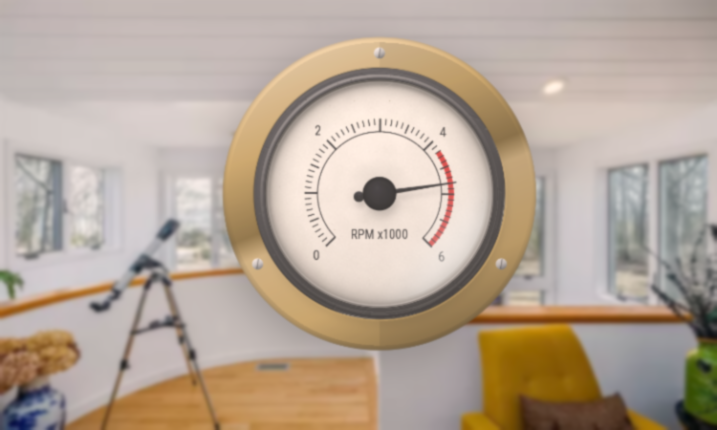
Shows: 4800 rpm
